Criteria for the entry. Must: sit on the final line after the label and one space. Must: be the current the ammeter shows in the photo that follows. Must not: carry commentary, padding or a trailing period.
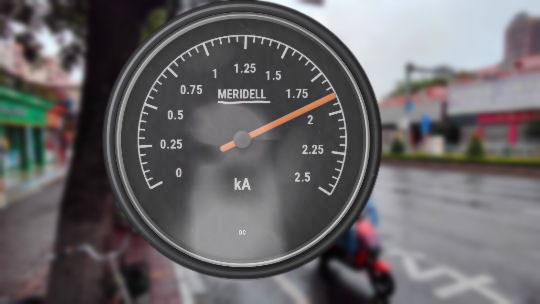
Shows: 1.9 kA
